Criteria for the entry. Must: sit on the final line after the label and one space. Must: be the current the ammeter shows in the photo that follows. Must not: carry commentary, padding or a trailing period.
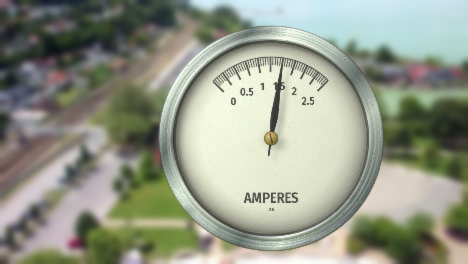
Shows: 1.5 A
